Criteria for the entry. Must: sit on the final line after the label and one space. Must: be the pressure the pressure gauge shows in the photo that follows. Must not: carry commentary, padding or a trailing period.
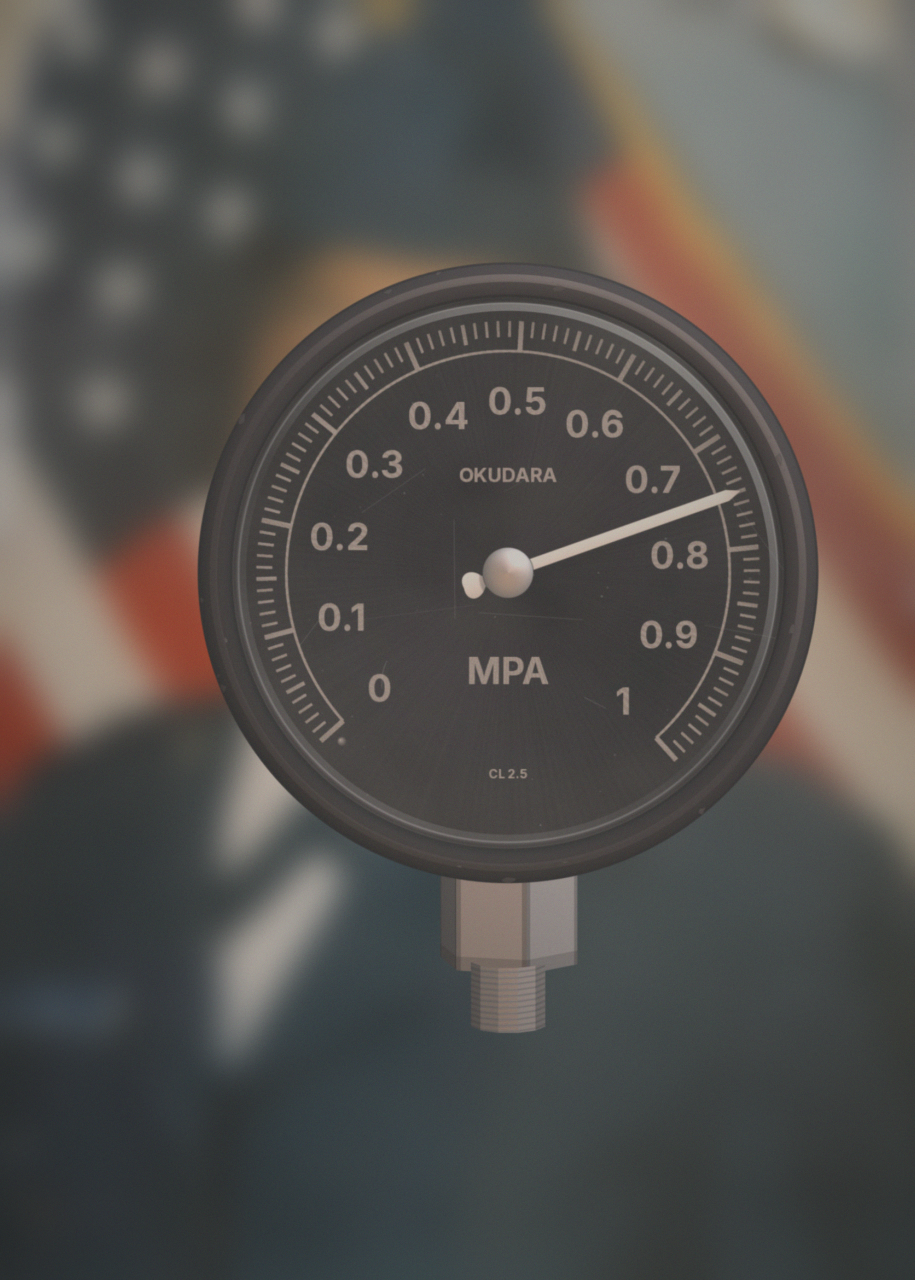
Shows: 0.75 MPa
